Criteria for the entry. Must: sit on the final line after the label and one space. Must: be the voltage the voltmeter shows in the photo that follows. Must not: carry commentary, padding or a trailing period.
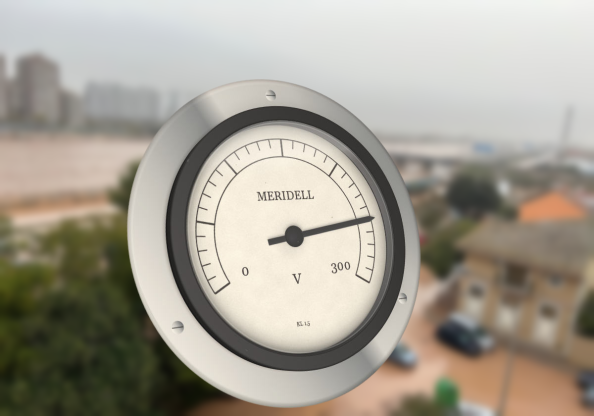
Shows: 250 V
